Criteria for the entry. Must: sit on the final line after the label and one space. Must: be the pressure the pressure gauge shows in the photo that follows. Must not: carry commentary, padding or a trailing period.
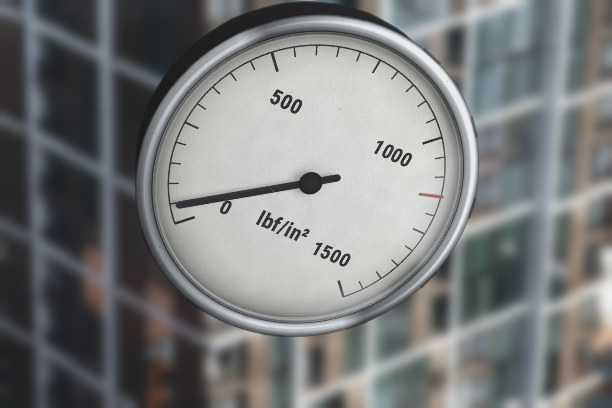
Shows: 50 psi
